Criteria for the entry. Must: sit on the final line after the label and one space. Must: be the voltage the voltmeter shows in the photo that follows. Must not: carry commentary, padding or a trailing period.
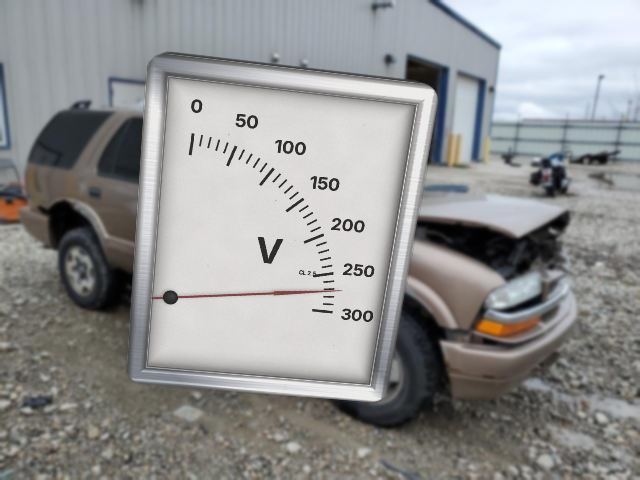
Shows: 270 V
